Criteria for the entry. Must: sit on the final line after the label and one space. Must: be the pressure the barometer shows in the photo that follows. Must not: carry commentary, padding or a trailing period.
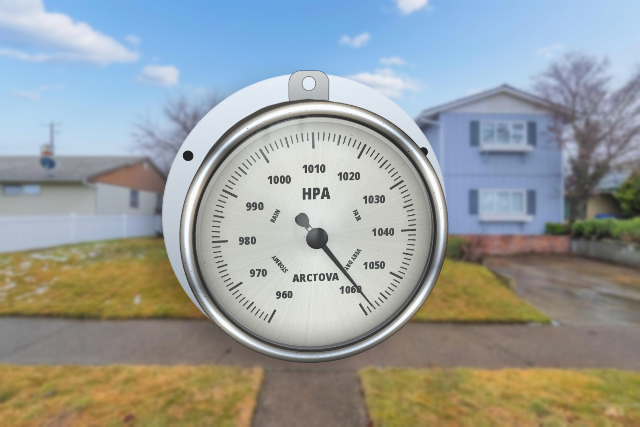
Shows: 1058 hPa
